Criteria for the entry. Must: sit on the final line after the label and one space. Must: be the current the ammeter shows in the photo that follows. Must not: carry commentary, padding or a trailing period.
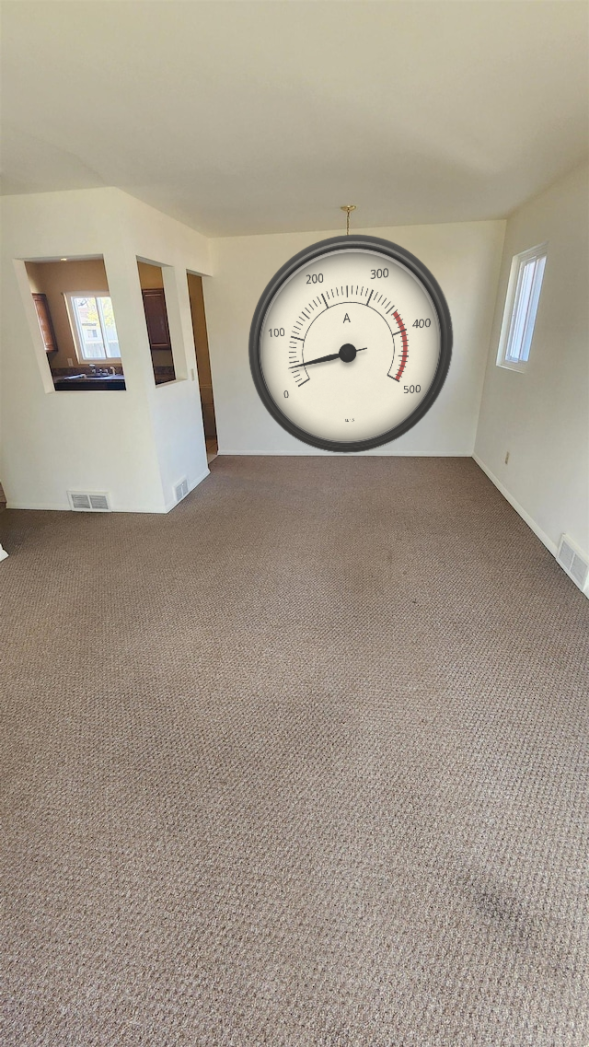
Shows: 40 A
